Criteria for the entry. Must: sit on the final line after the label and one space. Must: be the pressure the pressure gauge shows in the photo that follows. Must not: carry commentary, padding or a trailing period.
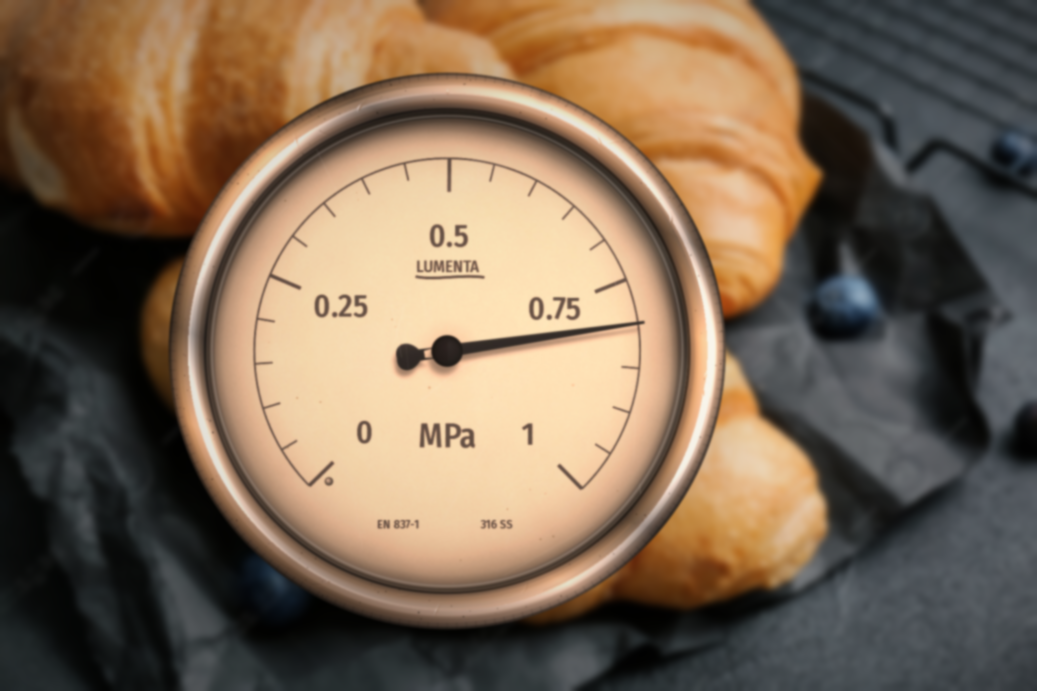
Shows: 0.8 MPa
